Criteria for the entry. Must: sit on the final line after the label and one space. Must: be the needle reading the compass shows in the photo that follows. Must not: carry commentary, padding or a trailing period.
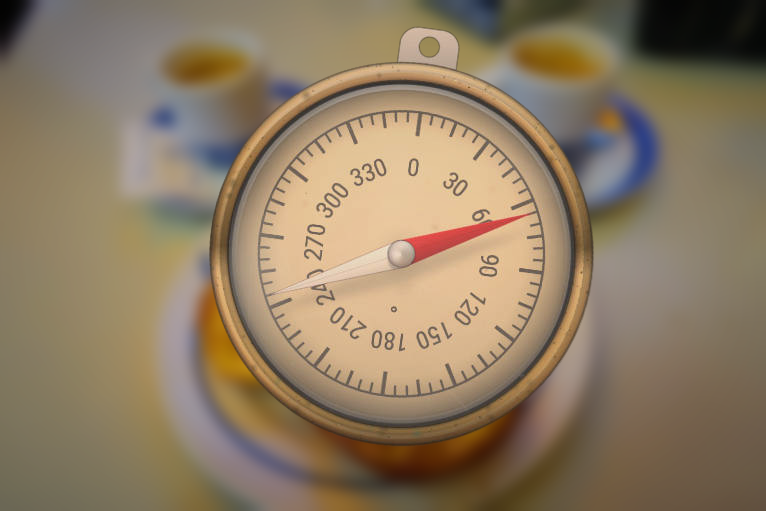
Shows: 65 °
